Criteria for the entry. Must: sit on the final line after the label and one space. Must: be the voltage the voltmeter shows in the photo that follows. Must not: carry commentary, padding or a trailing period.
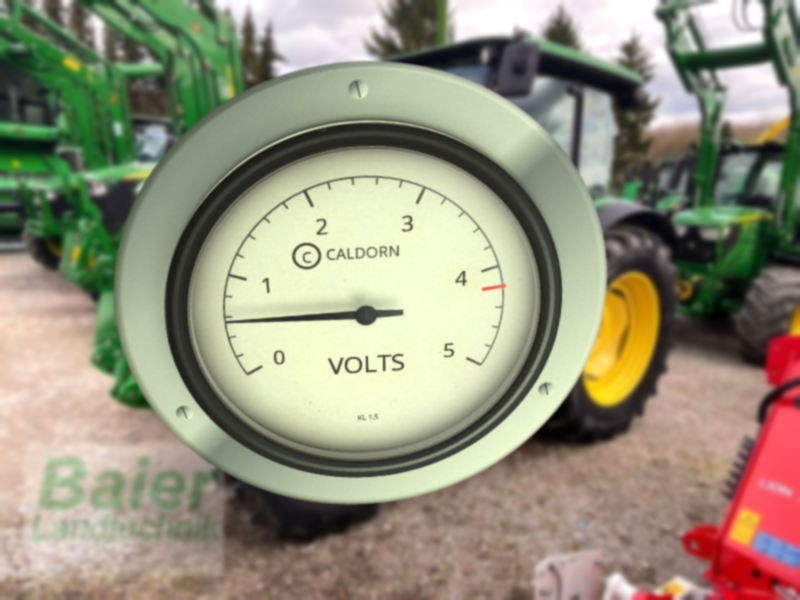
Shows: 0.6 V
